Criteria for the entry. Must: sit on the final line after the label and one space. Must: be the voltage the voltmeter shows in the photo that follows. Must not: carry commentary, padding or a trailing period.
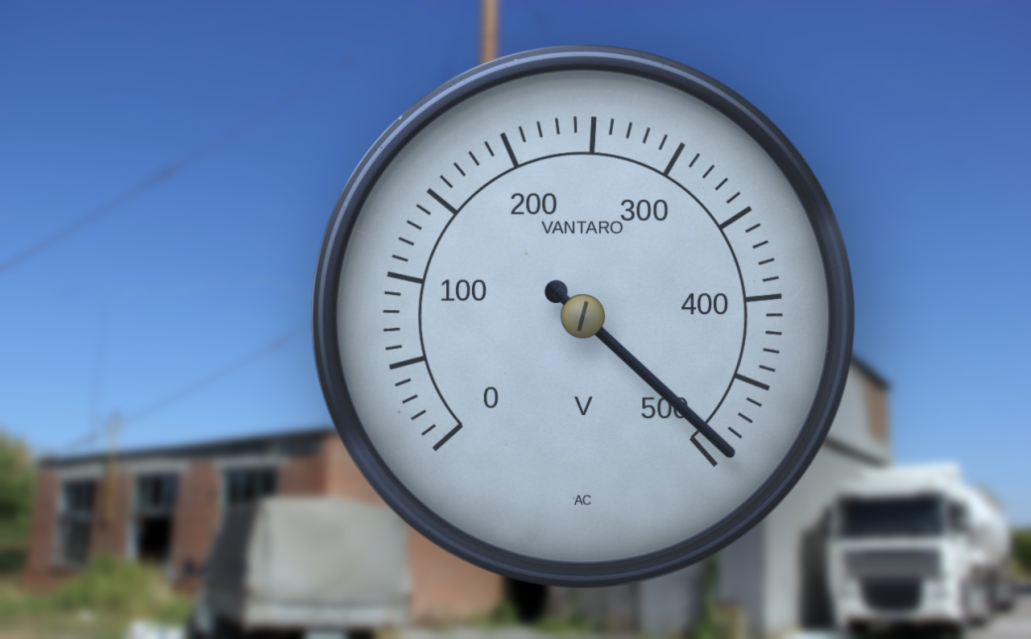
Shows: 490 V
